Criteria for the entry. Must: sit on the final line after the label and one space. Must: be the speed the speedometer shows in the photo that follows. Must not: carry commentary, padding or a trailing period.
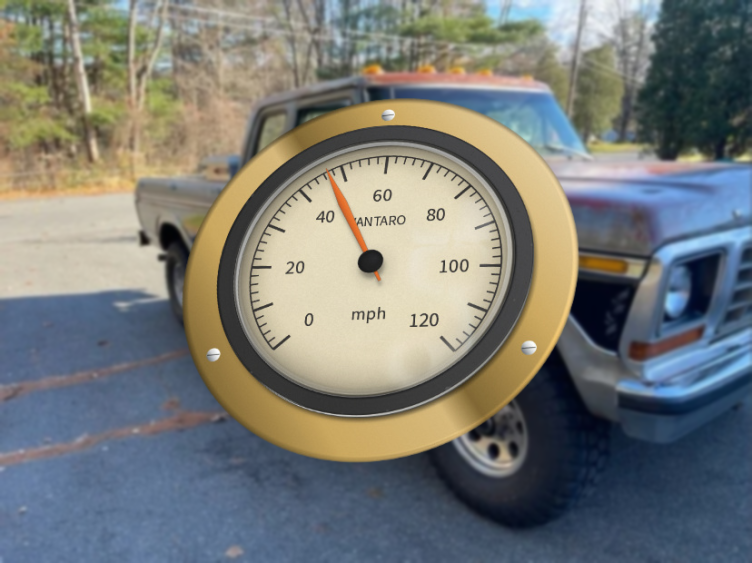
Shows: 47 mph
